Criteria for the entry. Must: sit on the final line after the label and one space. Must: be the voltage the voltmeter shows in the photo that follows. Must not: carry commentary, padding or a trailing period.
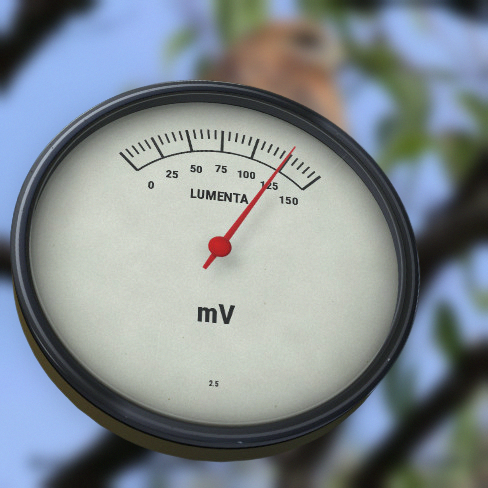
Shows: 125 mV
